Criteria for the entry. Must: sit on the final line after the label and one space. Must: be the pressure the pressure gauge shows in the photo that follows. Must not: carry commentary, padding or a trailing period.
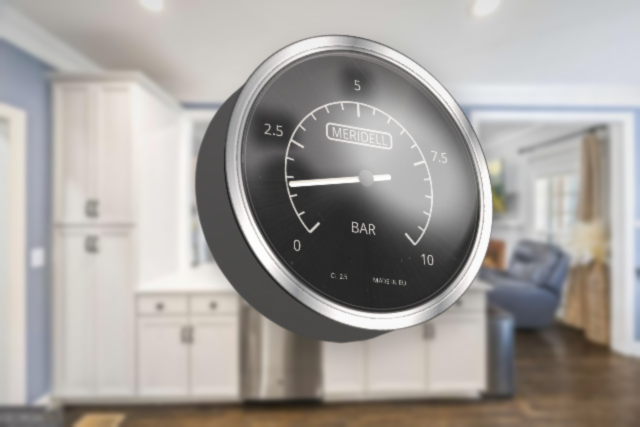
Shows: 1.25 bar
